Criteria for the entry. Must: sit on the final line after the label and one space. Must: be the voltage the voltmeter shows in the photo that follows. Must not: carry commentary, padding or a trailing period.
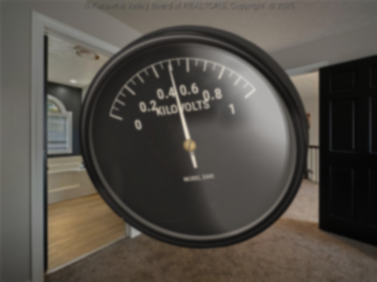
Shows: 0.5 kV
